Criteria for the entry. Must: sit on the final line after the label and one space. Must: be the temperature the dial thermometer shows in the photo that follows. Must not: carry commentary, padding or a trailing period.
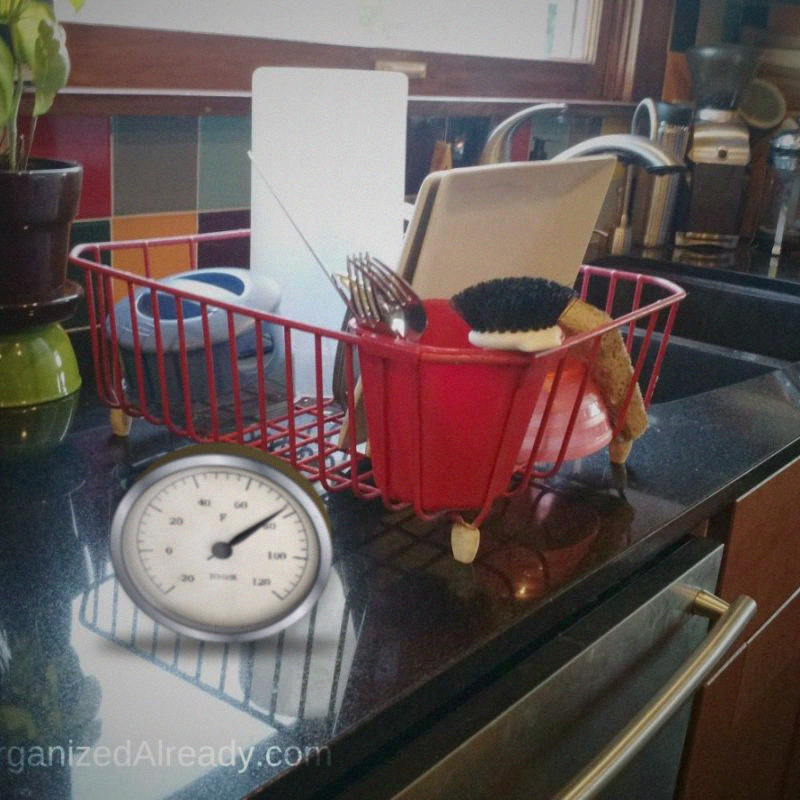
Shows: 76 °F
